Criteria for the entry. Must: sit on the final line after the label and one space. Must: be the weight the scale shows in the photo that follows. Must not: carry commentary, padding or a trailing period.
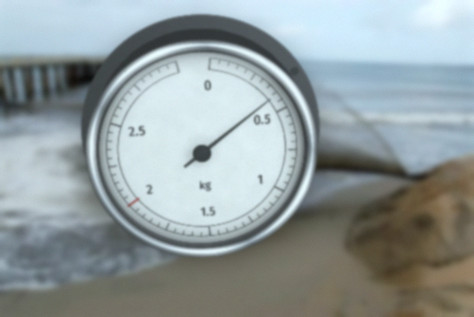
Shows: 0.4 kg
